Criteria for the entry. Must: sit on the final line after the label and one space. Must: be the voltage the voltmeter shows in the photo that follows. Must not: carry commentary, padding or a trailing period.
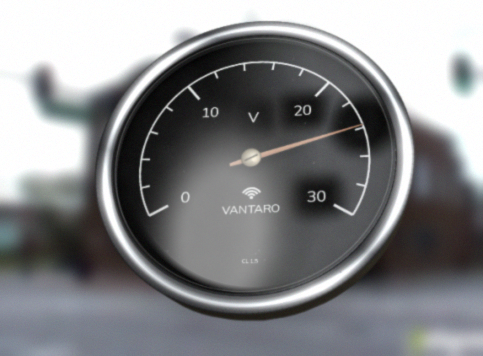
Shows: 24 V
